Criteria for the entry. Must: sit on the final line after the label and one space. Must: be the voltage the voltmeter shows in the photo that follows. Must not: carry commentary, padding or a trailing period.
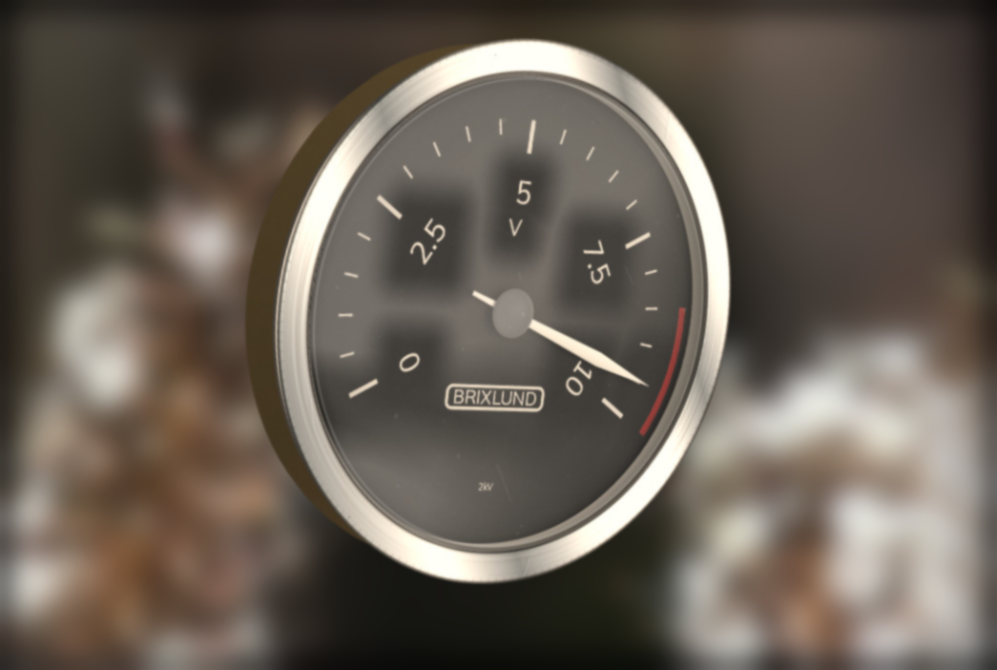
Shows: 9.5 V
